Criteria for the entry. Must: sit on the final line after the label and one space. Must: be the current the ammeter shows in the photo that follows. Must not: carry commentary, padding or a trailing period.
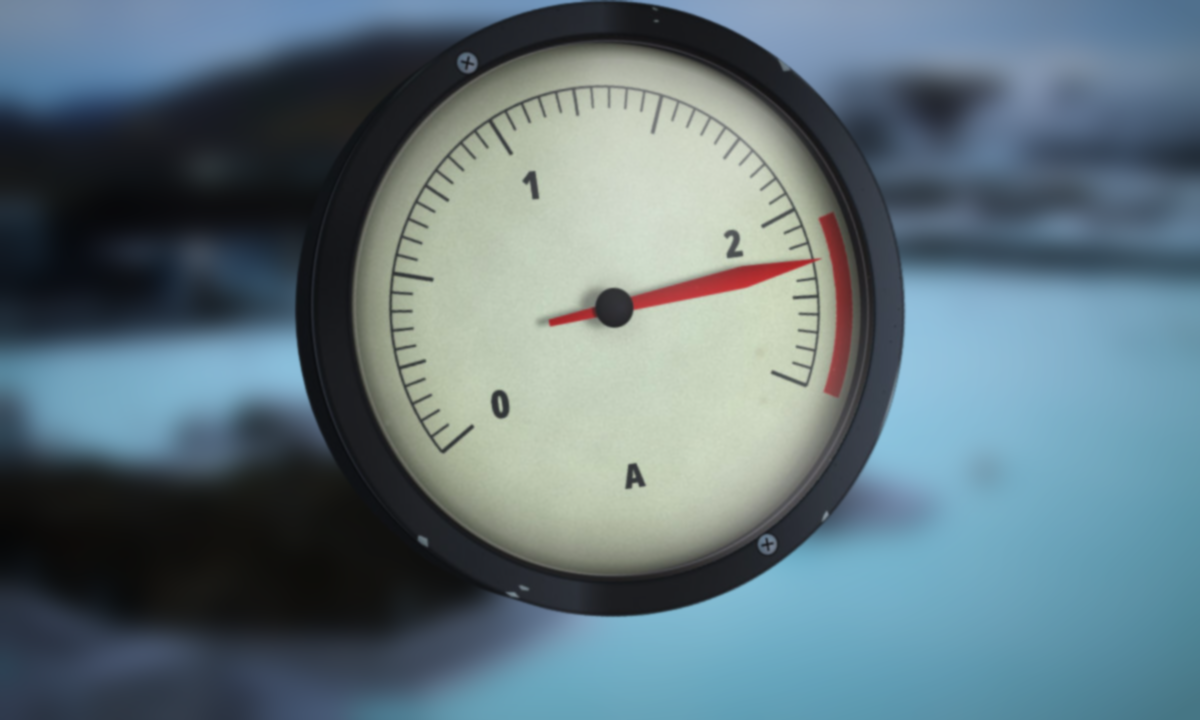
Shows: 2.15 A
